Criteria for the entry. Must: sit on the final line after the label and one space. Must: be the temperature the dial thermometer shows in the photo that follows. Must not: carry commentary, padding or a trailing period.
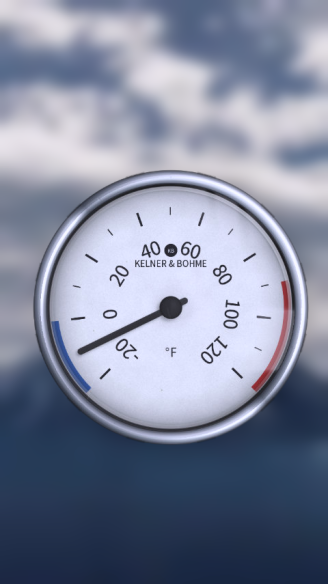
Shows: -10 °F
